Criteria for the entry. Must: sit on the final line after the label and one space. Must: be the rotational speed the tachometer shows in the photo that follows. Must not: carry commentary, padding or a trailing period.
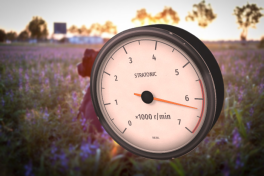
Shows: 6250 rpm
